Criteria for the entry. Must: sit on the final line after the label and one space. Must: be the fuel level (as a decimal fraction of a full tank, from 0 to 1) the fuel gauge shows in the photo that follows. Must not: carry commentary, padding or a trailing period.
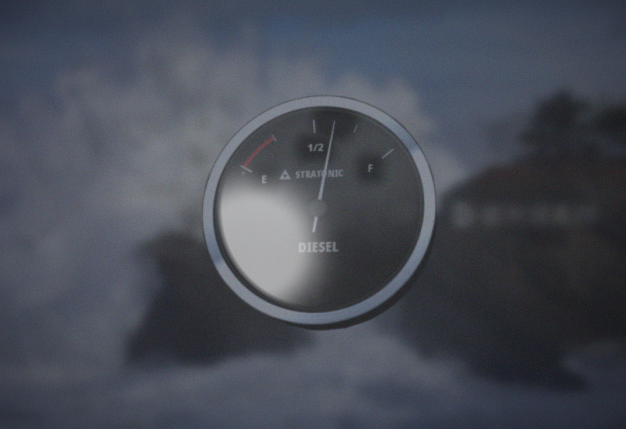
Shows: 0.625
